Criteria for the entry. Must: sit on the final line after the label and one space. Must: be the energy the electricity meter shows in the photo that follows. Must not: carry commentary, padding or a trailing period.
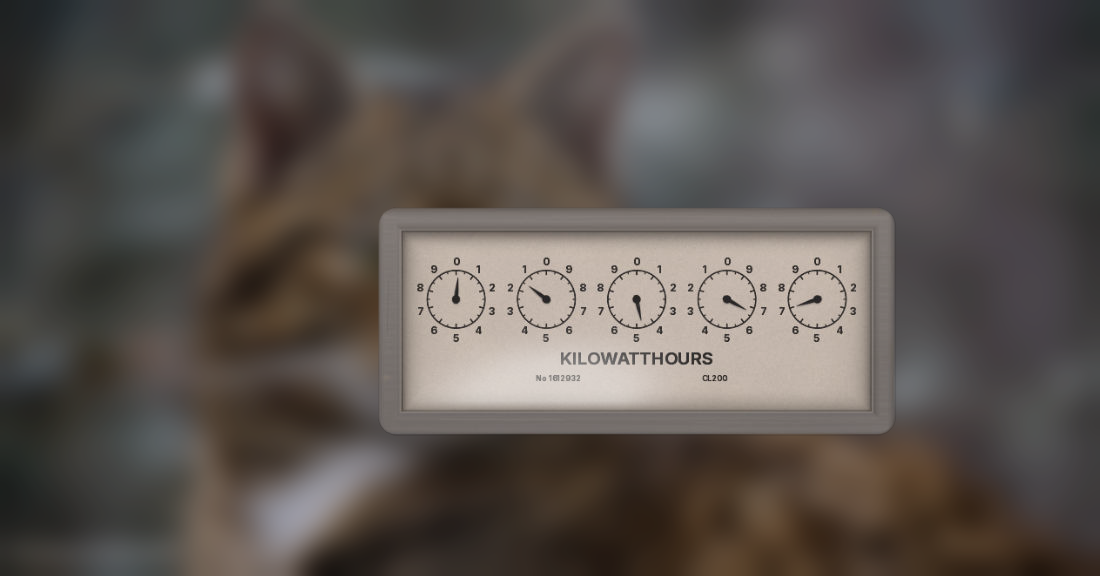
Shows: 1467 kWh
